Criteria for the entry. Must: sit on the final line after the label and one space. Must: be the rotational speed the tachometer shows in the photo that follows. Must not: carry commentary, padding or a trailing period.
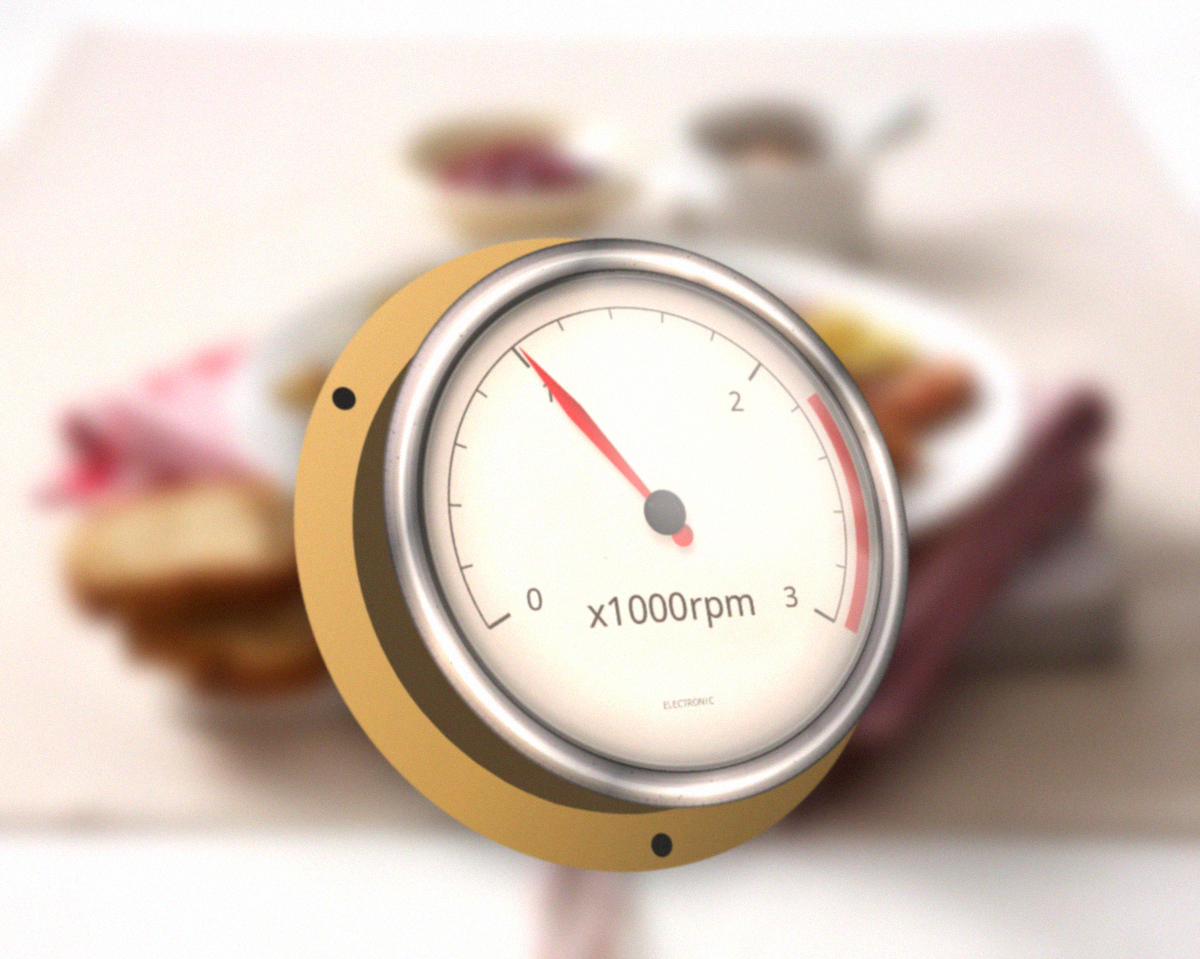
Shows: 1000 rpm
